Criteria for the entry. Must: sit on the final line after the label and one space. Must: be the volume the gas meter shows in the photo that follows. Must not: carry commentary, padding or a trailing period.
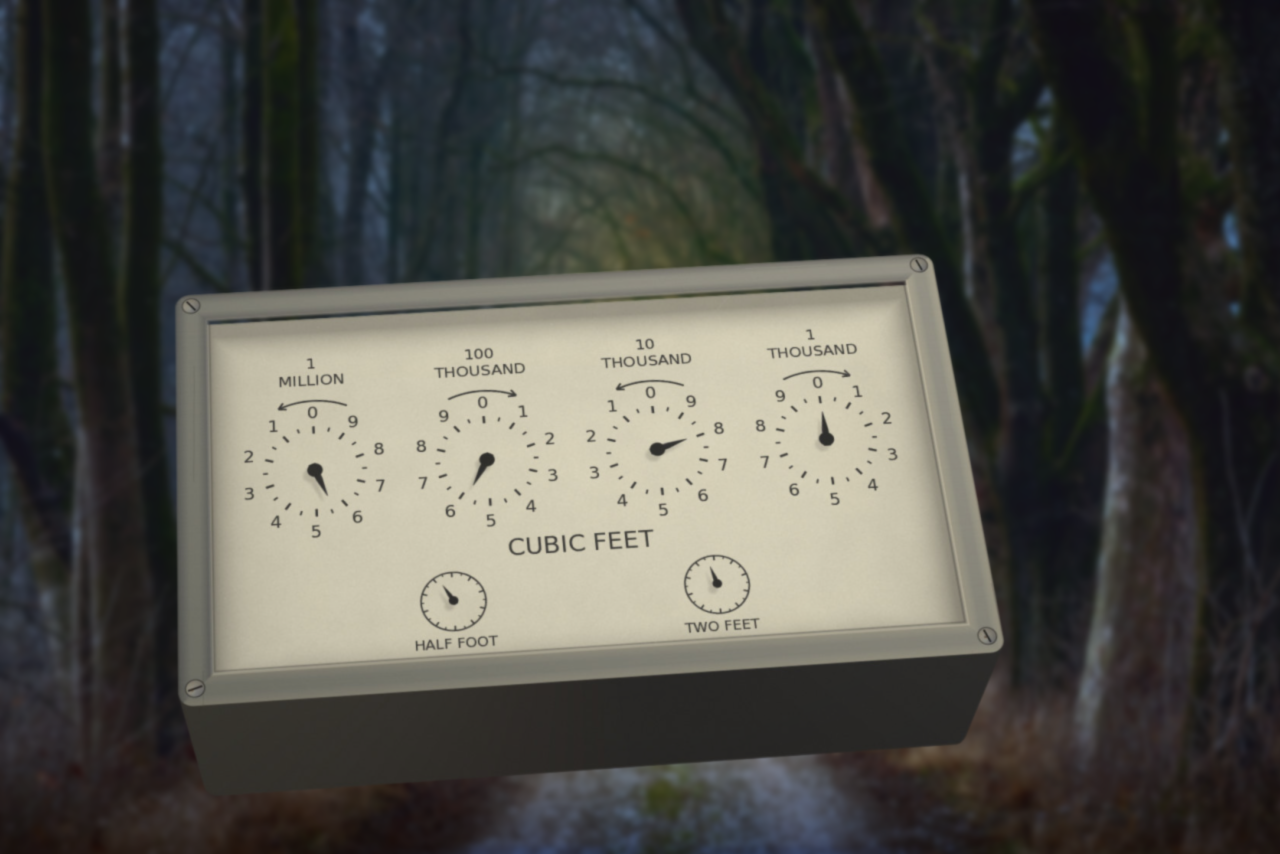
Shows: 558000 ft³
